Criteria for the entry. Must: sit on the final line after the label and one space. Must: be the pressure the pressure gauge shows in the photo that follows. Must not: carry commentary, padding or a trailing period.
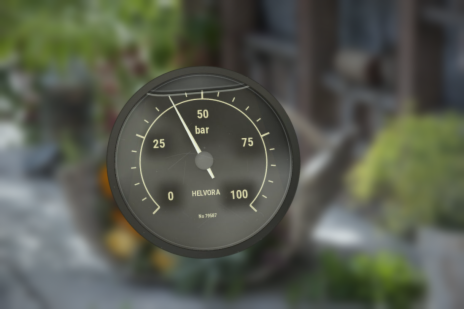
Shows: 40 bar
